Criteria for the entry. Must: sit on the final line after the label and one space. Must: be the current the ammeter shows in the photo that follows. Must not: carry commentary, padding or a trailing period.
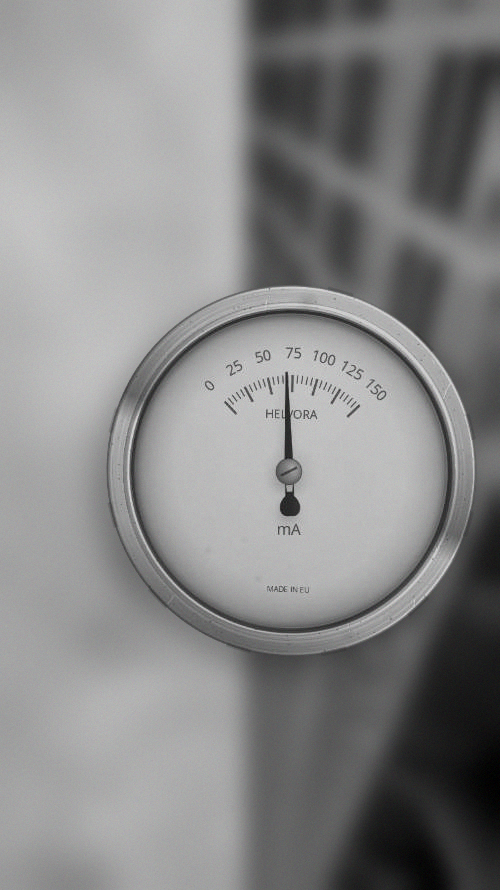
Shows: 70 mA
